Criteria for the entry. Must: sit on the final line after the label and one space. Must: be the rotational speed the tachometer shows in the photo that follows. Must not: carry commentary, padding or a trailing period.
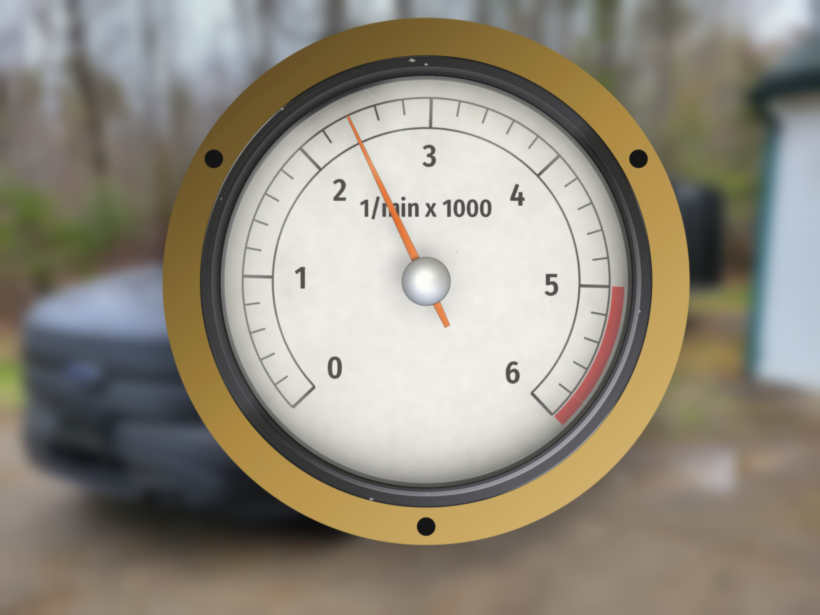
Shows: 2400 rpm
